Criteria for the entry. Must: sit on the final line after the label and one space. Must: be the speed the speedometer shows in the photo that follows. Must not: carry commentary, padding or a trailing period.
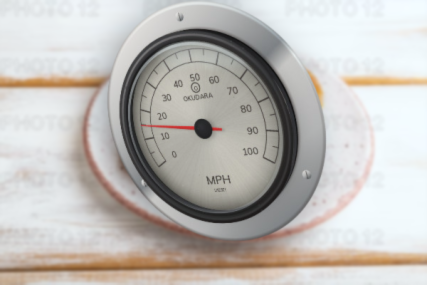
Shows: 15 mph
